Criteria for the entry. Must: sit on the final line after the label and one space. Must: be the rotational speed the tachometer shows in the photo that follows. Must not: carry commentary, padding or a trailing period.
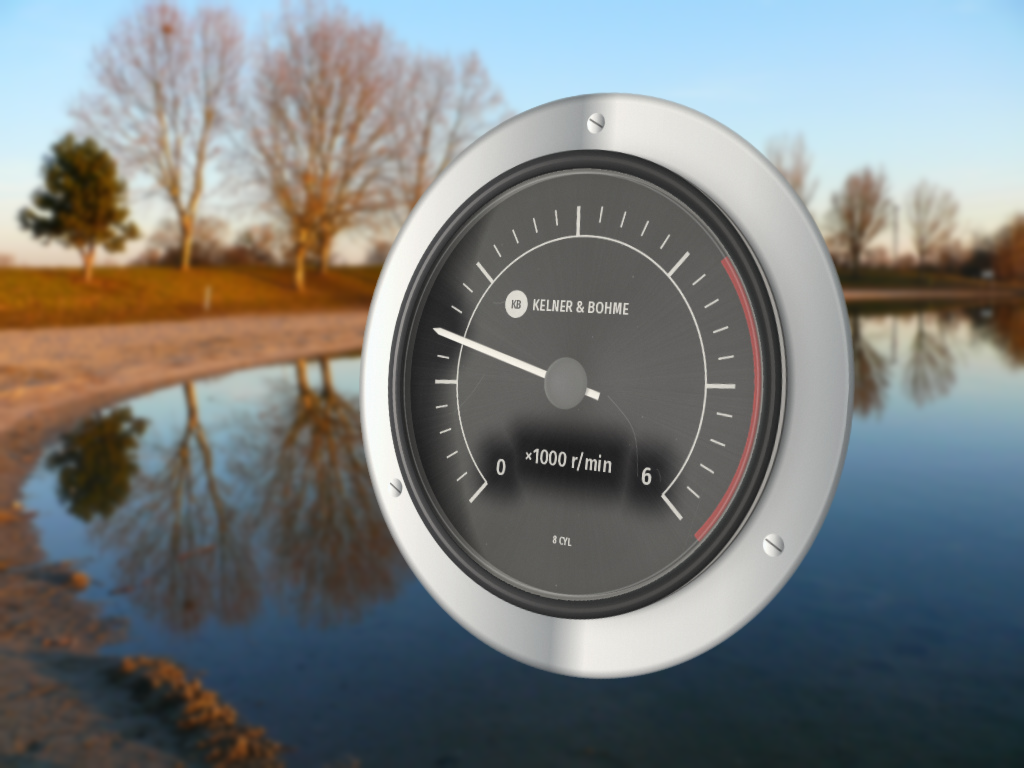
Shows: 1400 rpm
